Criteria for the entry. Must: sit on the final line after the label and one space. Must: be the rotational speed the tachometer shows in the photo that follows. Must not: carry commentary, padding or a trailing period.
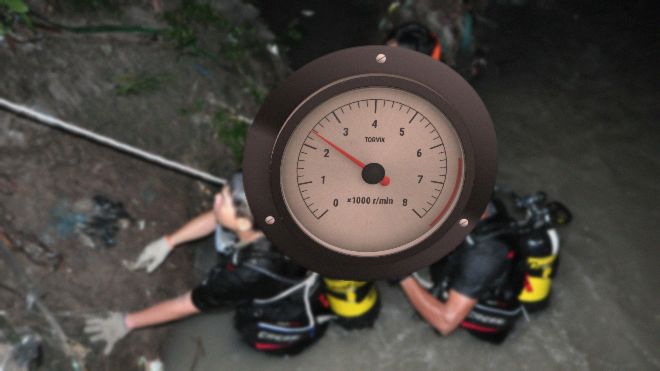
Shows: 2400 rpm
